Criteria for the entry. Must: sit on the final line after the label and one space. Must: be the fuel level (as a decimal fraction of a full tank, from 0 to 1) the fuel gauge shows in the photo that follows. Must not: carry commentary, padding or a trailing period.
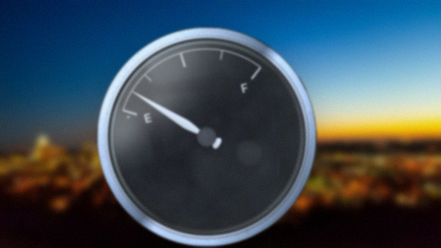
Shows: 0.125
